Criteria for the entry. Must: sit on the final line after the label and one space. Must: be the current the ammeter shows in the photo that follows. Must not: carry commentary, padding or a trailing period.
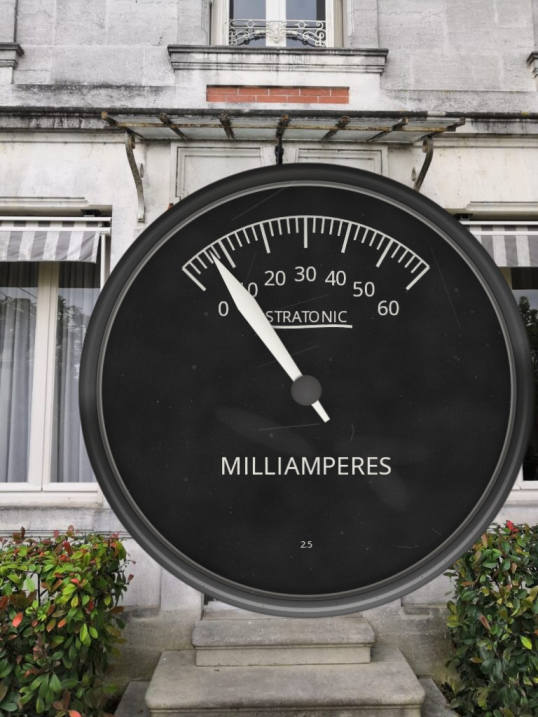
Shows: 7 mA
